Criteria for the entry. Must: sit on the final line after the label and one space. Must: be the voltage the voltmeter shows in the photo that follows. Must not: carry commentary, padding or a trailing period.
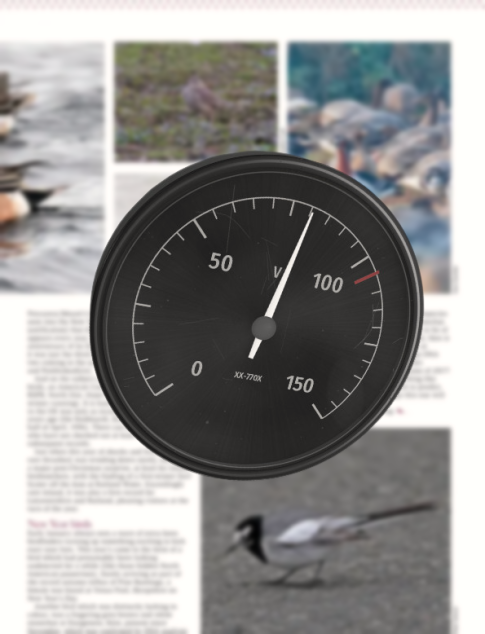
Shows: 80 V
